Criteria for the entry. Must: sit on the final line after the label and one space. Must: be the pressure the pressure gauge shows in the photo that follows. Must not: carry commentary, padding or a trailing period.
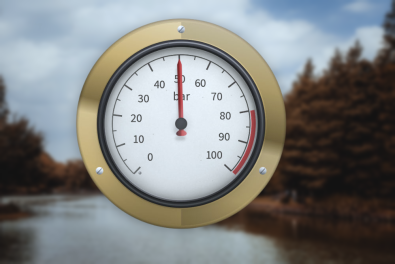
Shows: 50 bar
